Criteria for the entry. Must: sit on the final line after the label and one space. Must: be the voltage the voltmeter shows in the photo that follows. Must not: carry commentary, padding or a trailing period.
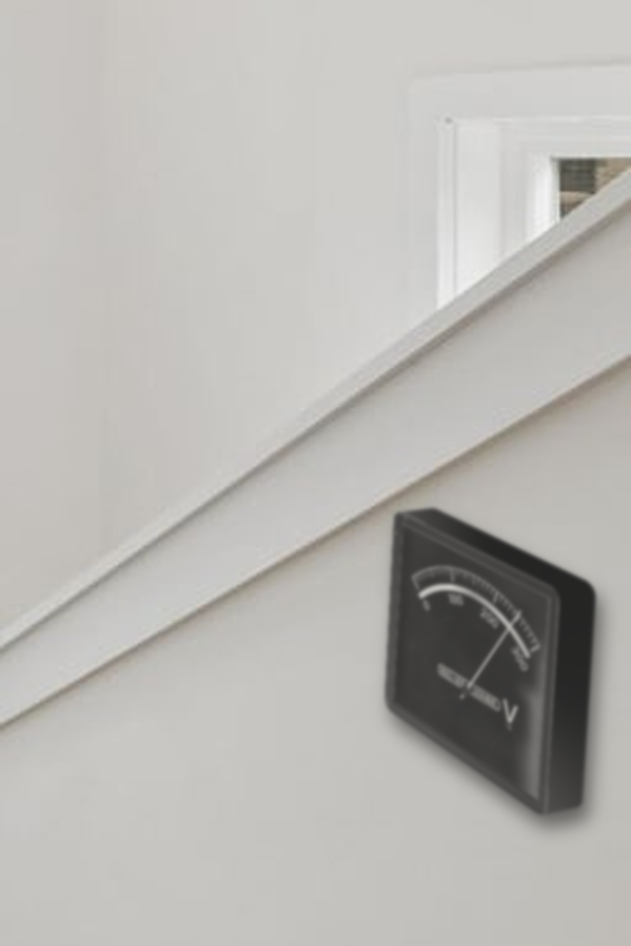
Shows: 250 V
